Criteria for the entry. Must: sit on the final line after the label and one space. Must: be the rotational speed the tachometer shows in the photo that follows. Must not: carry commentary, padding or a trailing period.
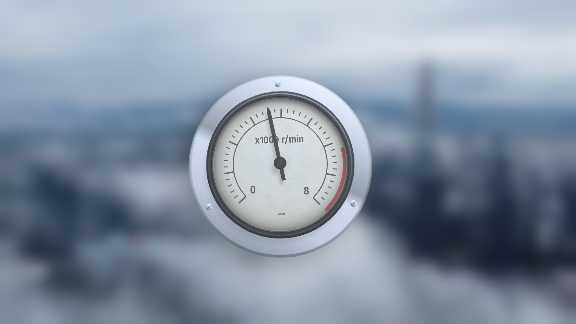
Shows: 3600 rpm
